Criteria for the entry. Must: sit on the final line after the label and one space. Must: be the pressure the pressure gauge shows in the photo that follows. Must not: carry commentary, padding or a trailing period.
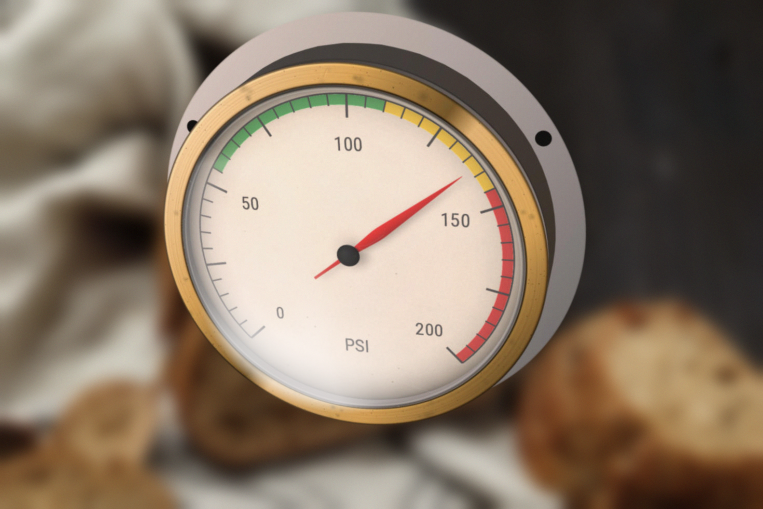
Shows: 137.5 psi
